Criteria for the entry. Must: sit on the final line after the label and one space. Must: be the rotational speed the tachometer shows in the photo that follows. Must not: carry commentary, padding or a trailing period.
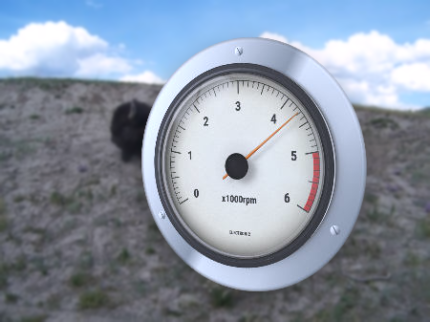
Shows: 4300 rpm
